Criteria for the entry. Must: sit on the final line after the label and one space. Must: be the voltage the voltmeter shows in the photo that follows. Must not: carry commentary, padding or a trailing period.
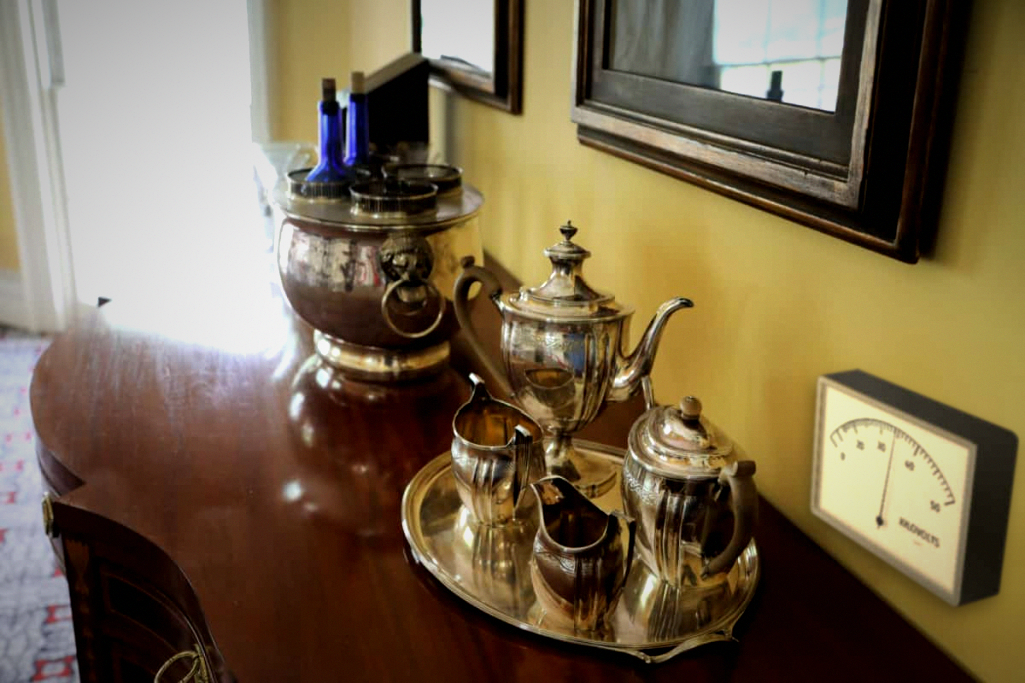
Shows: 35 kV
